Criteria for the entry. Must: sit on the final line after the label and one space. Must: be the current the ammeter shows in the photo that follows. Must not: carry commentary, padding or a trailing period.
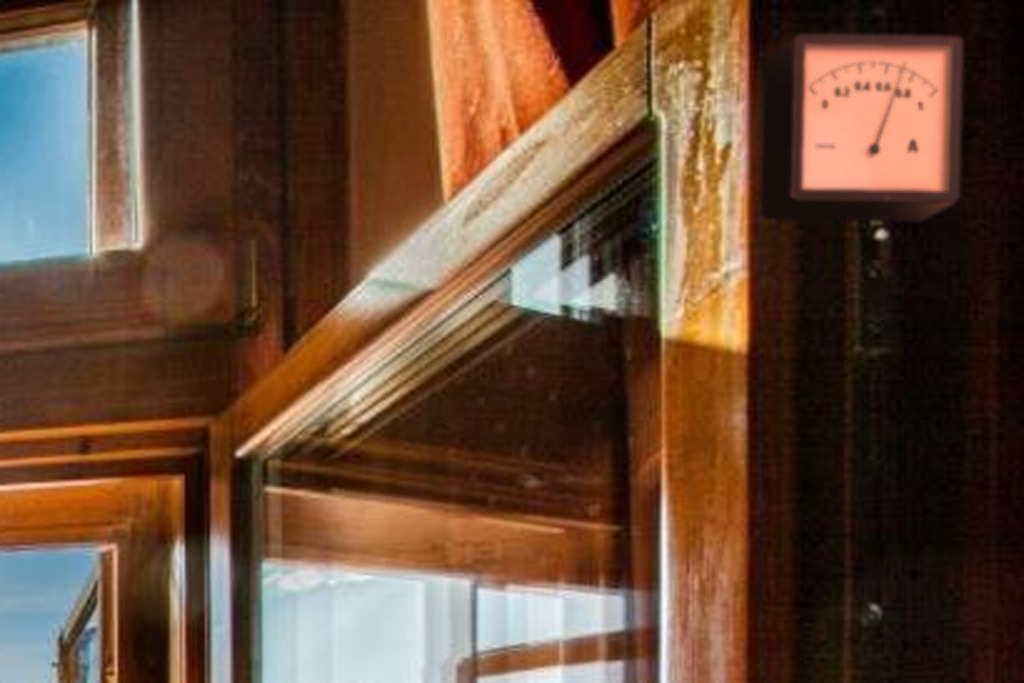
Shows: 0.7 A
